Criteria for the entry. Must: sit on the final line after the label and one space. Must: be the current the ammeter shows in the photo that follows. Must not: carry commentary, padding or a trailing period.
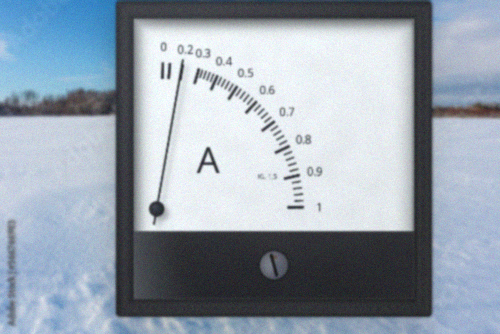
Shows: 0.2 A
